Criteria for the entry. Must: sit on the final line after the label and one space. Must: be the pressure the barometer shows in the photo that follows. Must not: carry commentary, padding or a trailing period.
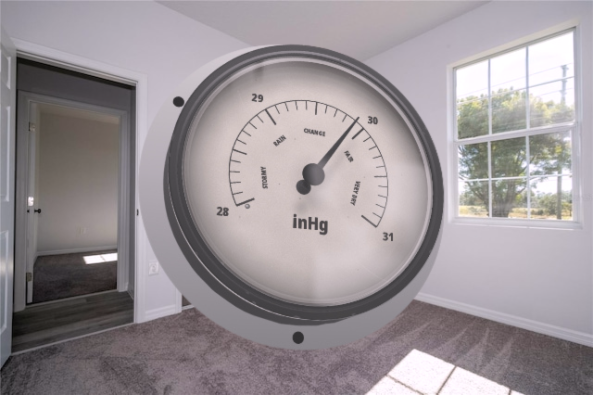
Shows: 29.9 inHg
